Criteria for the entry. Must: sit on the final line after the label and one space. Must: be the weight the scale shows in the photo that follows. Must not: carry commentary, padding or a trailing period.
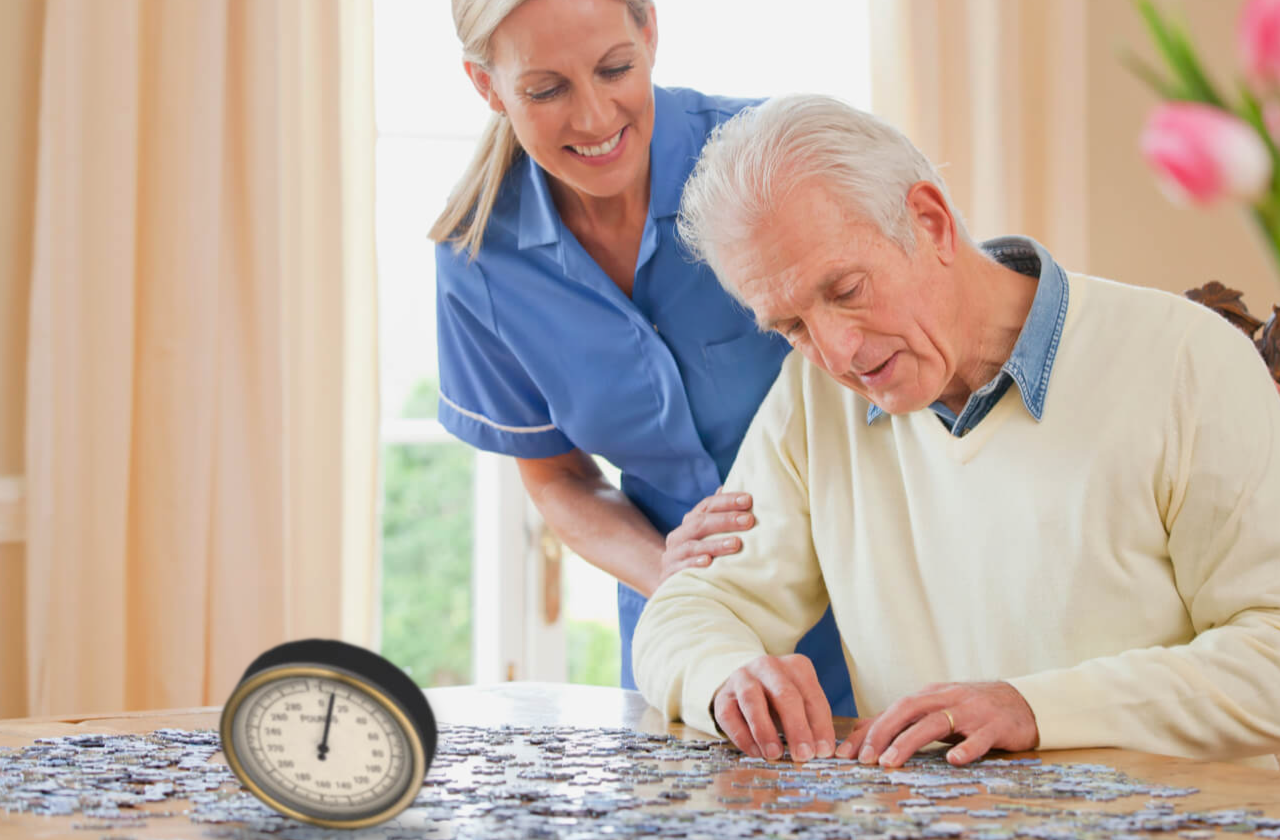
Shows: 10 lb
